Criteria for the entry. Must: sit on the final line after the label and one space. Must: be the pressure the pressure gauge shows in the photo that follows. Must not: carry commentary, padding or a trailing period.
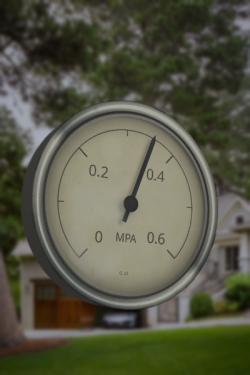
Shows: 0.35 MPa
